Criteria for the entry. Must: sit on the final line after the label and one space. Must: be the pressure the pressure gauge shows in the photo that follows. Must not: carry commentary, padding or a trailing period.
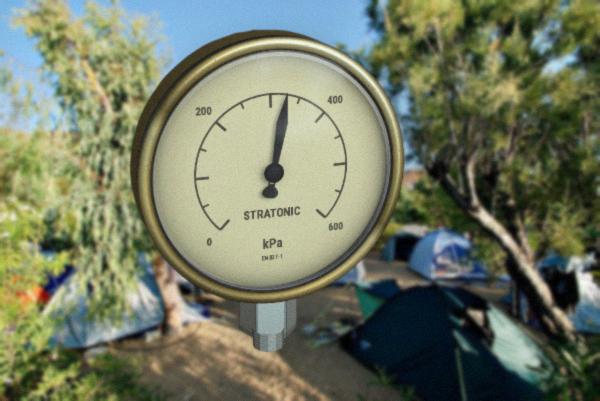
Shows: 325 kPa
